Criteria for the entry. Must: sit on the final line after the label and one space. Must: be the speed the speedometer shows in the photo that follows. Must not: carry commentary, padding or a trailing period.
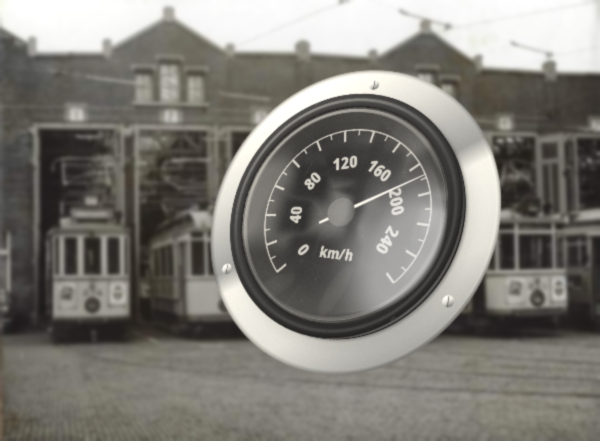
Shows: 190 km/h
